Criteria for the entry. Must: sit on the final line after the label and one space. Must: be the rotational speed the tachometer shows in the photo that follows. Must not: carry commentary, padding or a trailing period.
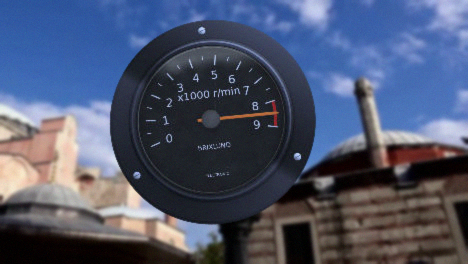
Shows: 8500 rpm
